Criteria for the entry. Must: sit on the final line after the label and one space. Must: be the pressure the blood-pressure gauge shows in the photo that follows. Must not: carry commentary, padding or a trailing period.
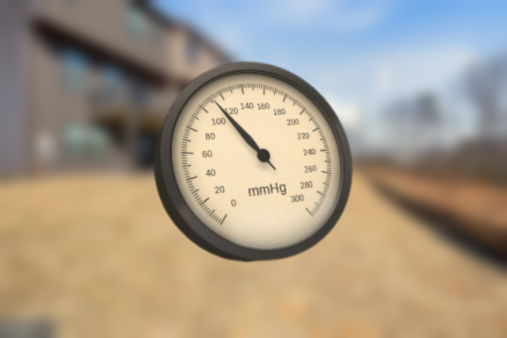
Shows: 110 mmHg
